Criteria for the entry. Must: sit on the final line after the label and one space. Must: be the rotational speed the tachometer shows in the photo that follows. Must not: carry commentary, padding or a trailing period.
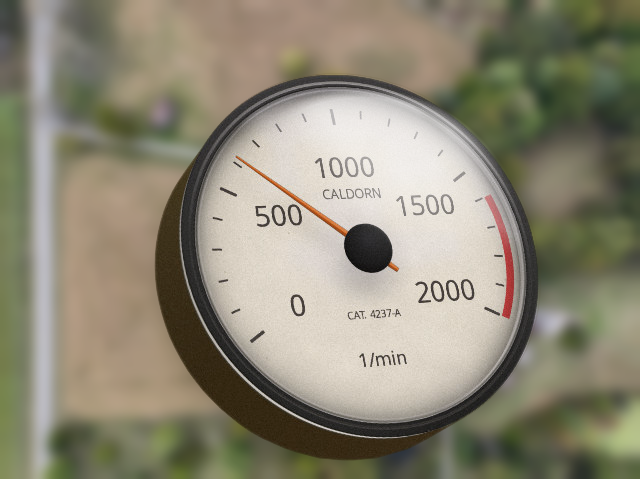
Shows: 600 rpm
